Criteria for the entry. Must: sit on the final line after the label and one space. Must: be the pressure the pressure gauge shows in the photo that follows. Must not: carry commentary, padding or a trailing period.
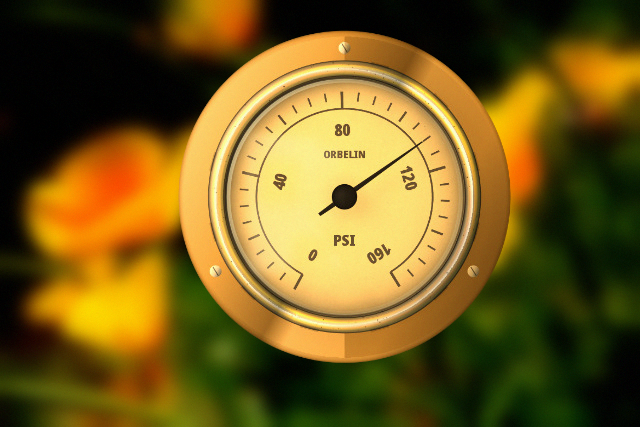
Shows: 110 psi
